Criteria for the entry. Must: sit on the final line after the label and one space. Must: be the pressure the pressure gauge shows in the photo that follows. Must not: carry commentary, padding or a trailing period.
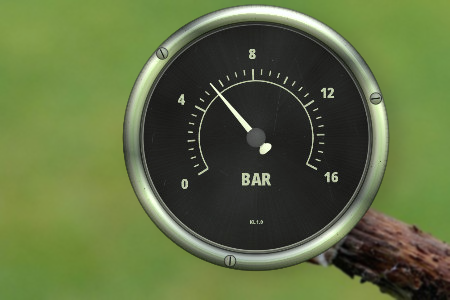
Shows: 5.5 bar
